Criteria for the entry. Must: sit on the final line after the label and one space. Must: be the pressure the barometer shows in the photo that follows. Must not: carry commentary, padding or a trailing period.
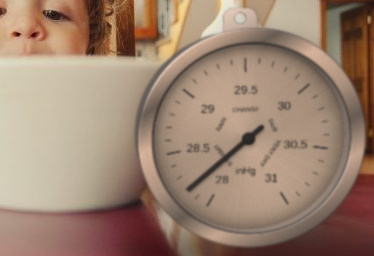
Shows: 28.2 inHg
